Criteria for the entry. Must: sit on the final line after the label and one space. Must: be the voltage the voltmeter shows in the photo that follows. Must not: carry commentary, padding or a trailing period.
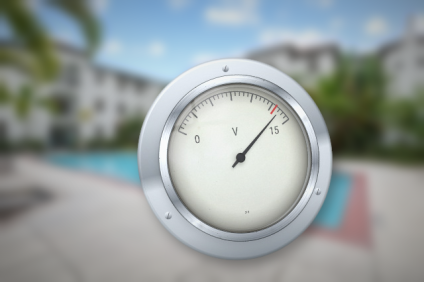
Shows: 13.5 V
